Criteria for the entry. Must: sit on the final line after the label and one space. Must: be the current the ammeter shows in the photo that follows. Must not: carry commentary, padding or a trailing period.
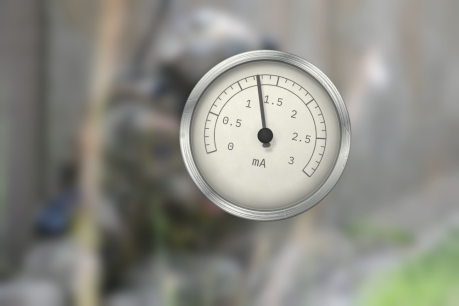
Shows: 1.25 mA
